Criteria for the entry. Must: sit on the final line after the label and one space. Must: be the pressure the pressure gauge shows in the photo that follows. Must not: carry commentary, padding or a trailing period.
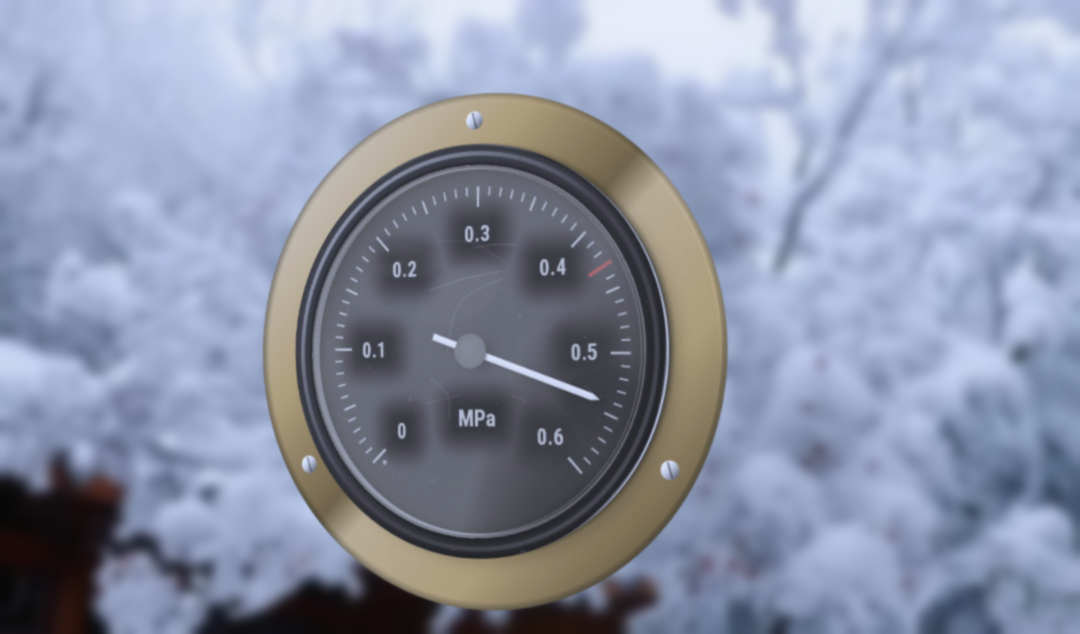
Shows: 0.54 MPa
